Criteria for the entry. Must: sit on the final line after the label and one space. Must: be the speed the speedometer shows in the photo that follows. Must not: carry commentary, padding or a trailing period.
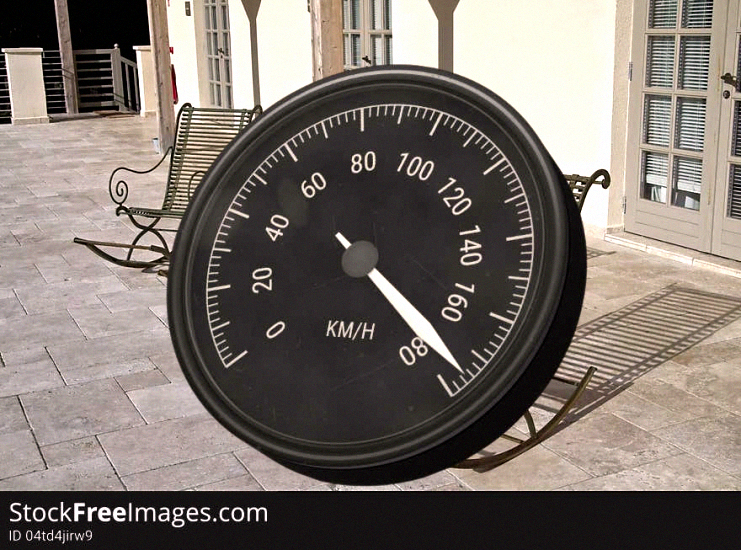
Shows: 175 km/h
